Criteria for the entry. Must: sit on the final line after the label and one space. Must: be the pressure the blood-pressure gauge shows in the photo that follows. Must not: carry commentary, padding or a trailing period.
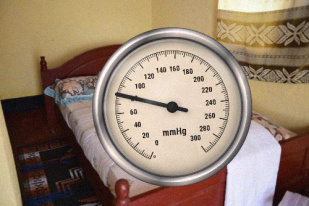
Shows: 80 mmHg
